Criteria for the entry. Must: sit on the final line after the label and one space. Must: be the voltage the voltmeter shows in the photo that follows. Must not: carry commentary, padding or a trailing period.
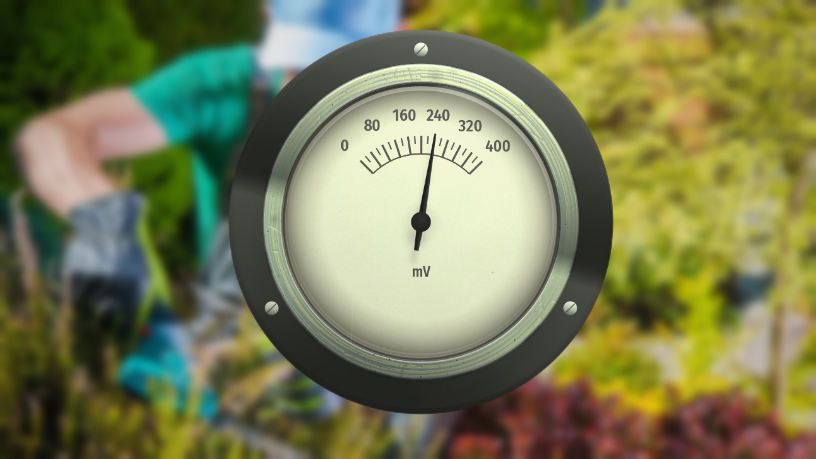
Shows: 240 mV
